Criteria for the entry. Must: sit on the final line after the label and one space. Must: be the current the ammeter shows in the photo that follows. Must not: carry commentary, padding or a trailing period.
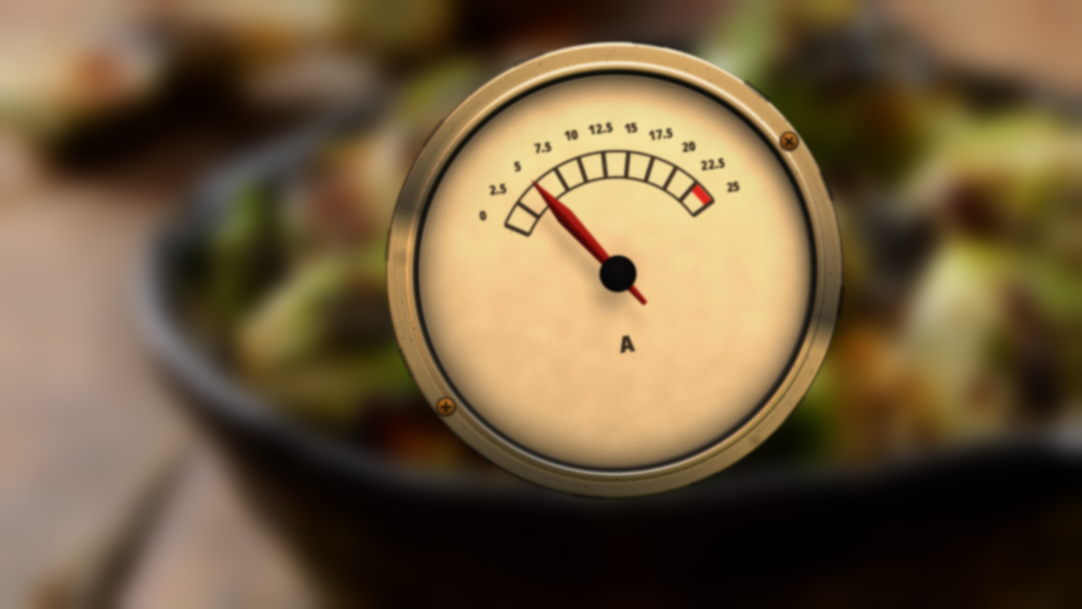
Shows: 5 A
